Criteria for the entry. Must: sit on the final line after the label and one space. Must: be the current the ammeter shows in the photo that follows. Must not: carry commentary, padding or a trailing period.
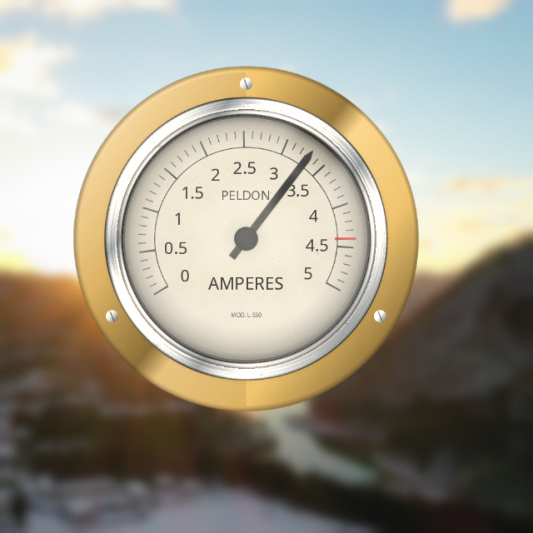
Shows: 3.3 A
